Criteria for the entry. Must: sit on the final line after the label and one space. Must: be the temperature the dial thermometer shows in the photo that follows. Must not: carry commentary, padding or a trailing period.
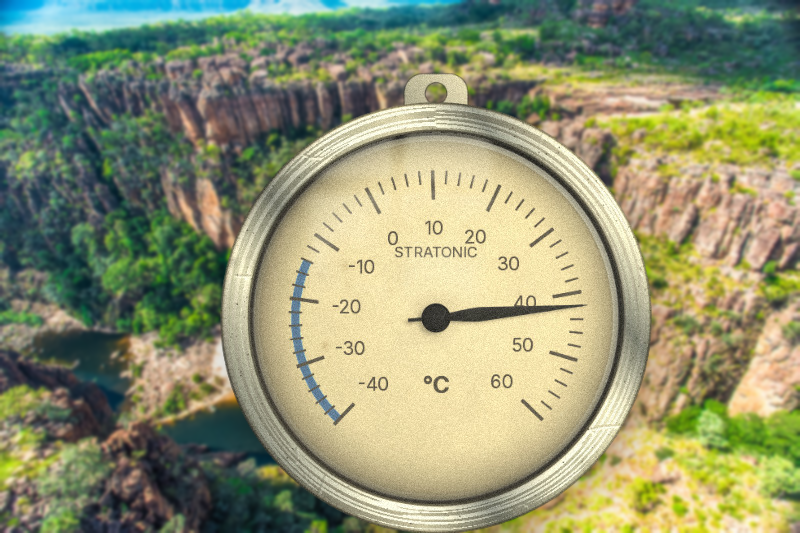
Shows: 42 °C
